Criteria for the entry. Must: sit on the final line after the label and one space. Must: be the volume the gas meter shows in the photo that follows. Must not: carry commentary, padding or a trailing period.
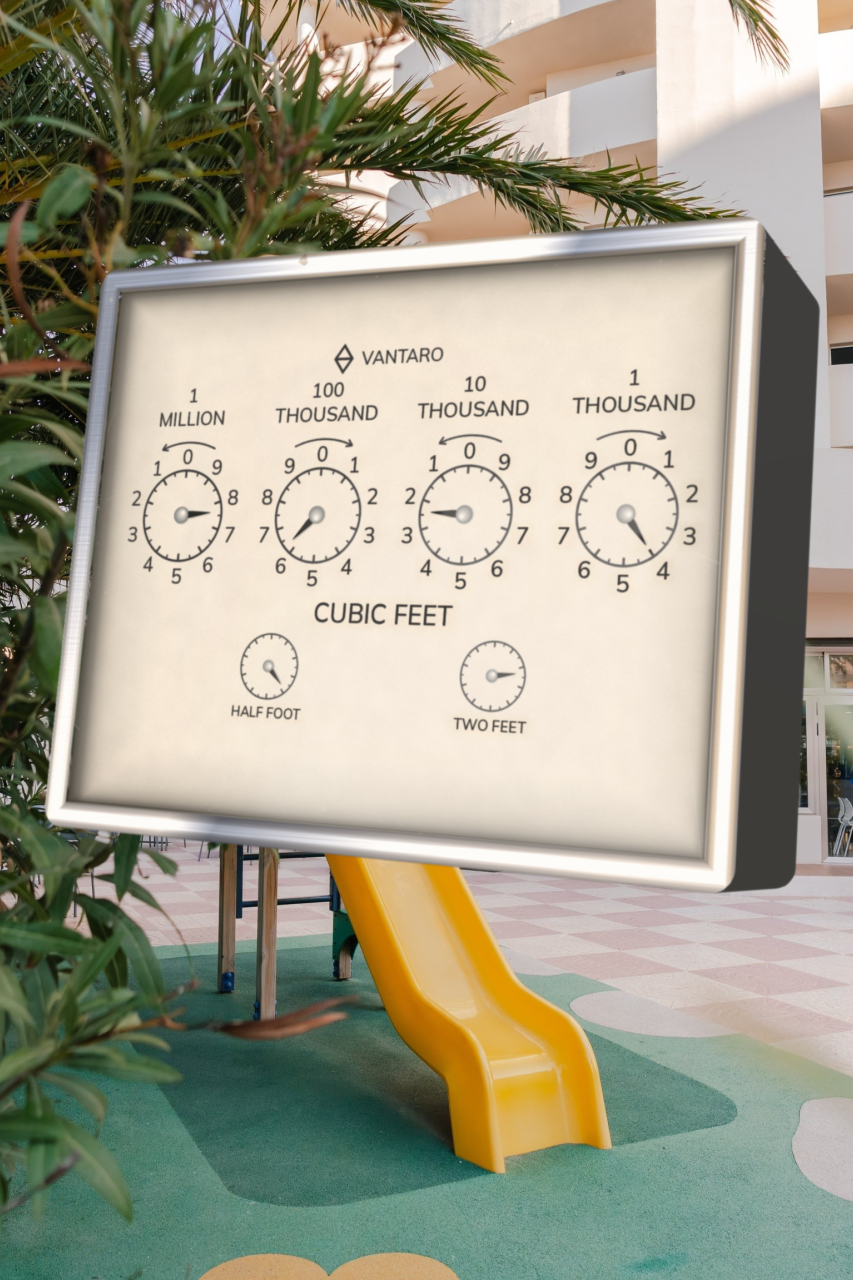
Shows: 762400 ft³
